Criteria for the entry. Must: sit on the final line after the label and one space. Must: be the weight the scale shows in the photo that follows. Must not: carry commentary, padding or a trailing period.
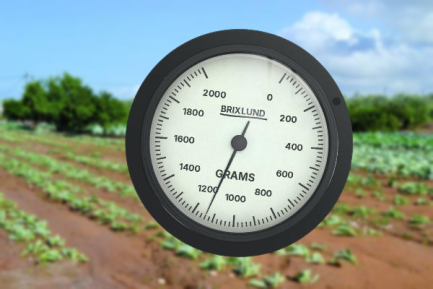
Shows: 1140 g
